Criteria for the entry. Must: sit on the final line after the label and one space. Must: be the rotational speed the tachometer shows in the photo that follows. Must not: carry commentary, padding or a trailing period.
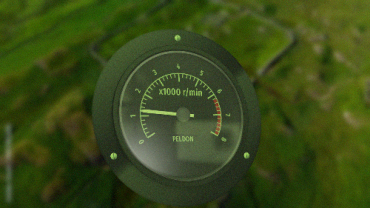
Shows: 1200 rpm
